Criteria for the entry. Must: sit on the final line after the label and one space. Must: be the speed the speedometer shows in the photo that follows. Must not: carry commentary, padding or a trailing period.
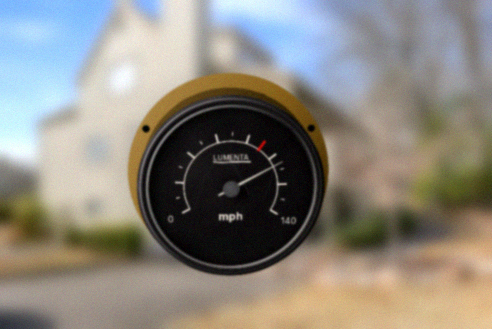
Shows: 105 mph
